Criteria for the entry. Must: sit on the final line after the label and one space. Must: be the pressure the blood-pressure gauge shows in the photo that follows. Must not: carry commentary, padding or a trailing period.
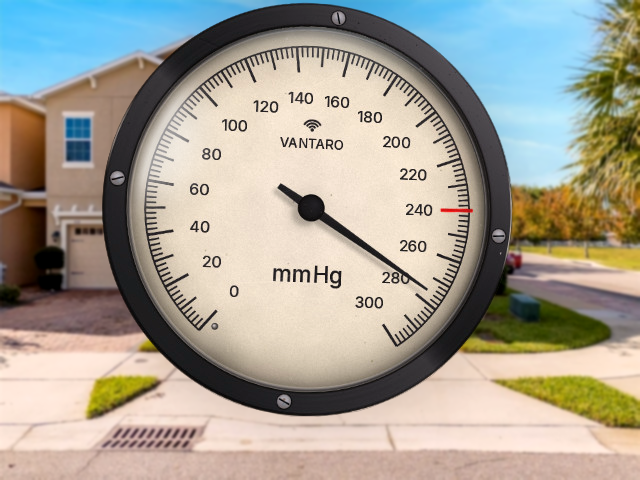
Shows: 276 mmHg
